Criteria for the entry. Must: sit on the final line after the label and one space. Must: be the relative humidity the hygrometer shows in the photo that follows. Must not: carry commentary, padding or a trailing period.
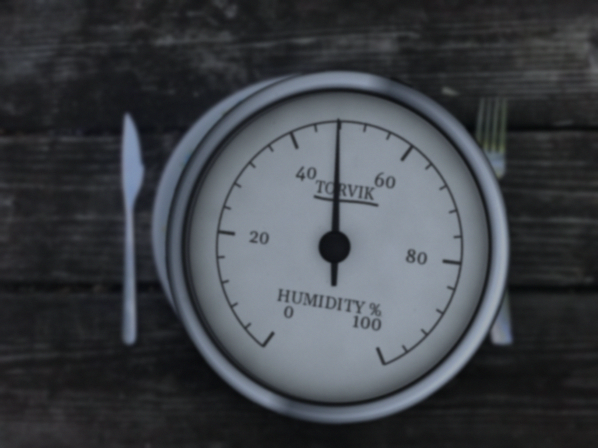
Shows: 48 %
